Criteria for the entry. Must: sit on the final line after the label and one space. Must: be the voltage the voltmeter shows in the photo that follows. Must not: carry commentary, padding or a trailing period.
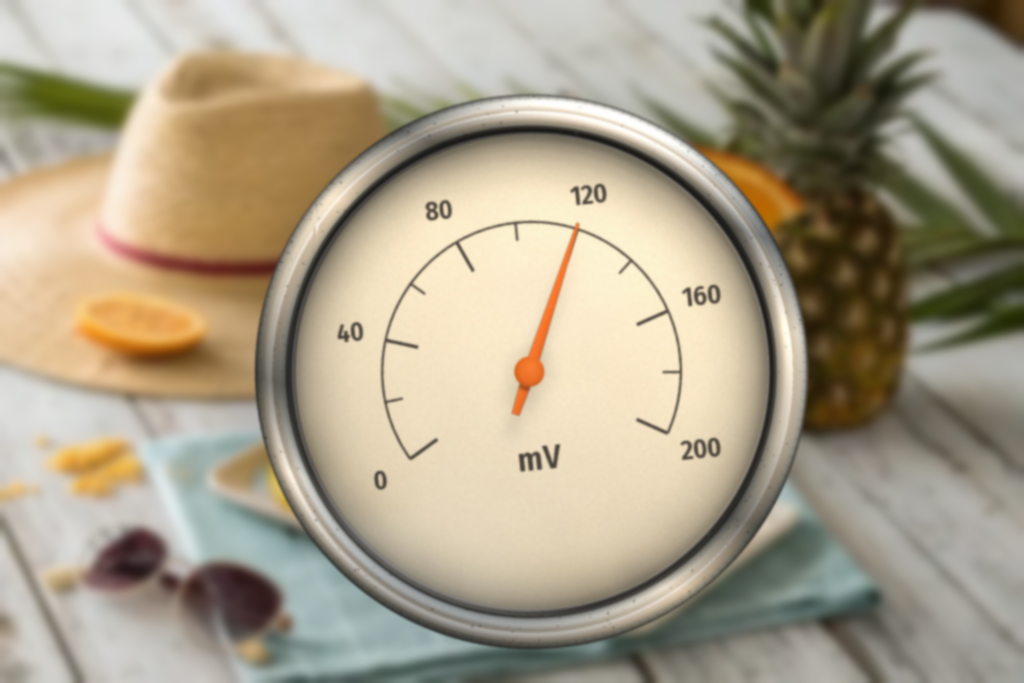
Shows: 120 mV
